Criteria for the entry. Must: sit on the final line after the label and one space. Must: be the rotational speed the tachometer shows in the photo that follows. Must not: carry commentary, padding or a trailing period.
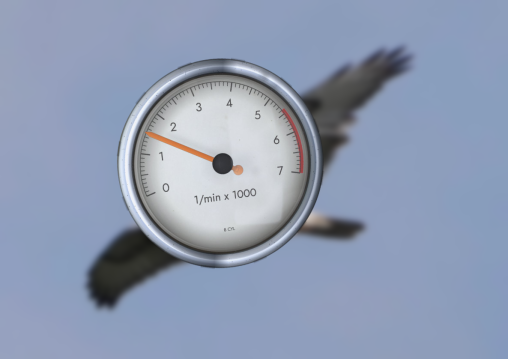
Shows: 1500 rpm
